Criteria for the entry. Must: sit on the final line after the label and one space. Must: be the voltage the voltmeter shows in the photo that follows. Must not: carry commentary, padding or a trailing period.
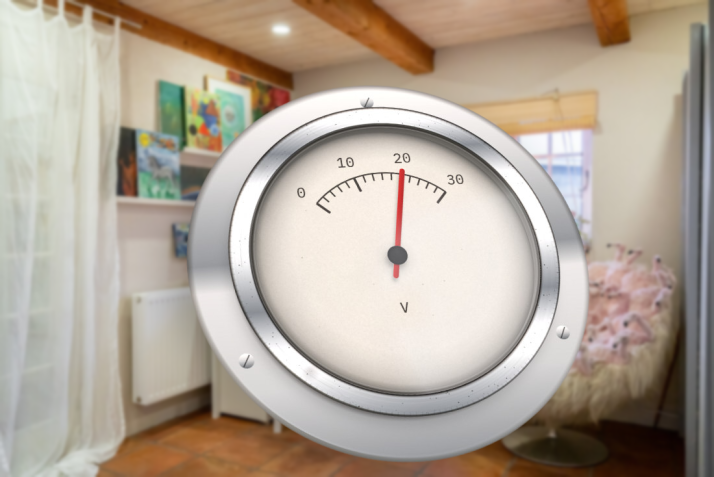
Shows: 20 V
